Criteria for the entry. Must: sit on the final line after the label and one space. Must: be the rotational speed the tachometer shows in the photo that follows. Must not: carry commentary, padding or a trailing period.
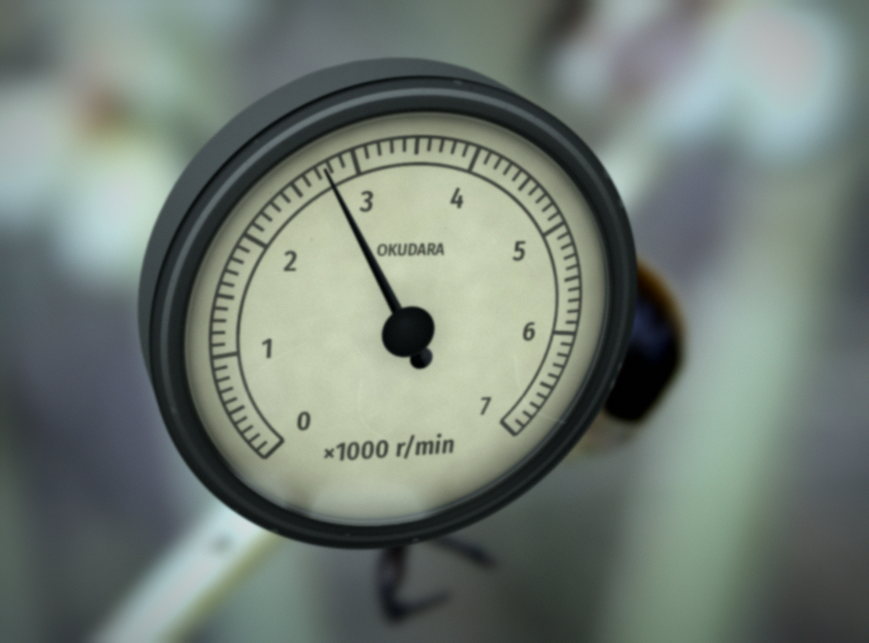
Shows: 2750 rpm
